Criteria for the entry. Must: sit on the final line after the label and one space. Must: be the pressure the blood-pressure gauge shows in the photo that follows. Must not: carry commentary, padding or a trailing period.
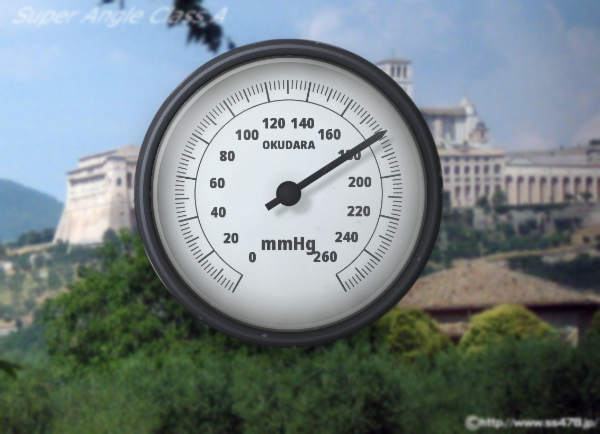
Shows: 180 mmHg
